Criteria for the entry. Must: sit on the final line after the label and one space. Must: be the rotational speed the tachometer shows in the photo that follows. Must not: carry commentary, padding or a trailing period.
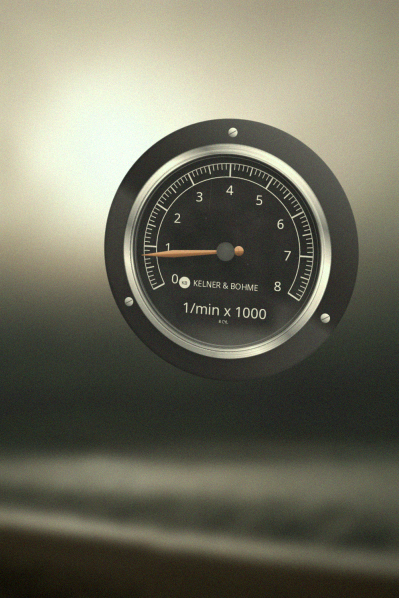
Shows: 800 rpm
